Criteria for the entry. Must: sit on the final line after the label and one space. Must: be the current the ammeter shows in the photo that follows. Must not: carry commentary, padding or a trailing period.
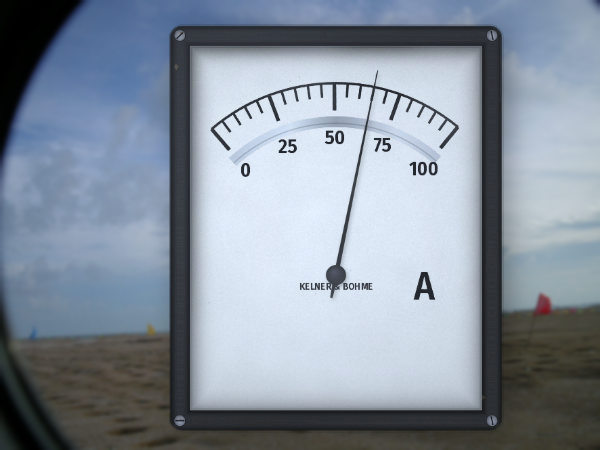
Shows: 65 A
